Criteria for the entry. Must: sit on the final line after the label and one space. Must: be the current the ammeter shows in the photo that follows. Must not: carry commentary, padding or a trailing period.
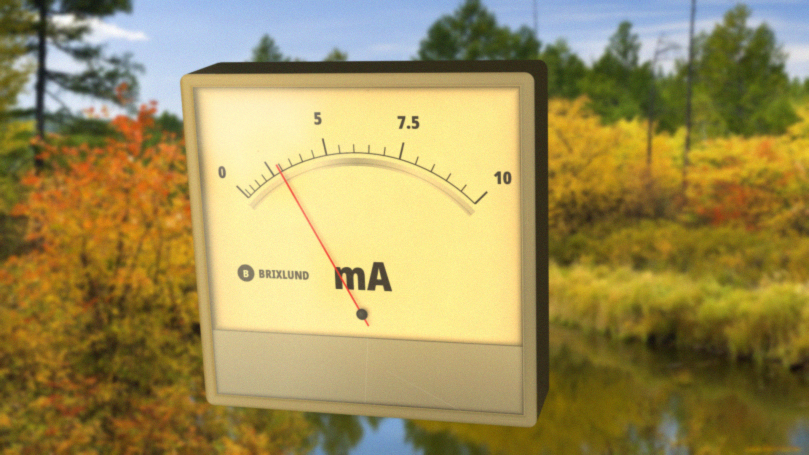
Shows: 3 mA
